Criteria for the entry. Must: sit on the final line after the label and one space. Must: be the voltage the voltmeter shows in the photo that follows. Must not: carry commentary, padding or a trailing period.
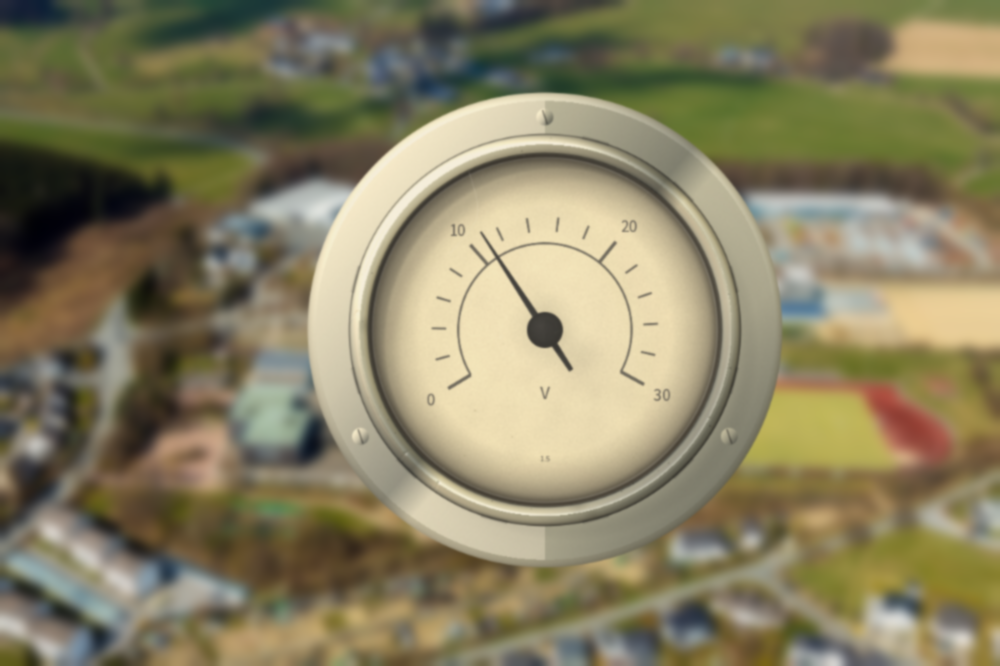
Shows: 11 V
